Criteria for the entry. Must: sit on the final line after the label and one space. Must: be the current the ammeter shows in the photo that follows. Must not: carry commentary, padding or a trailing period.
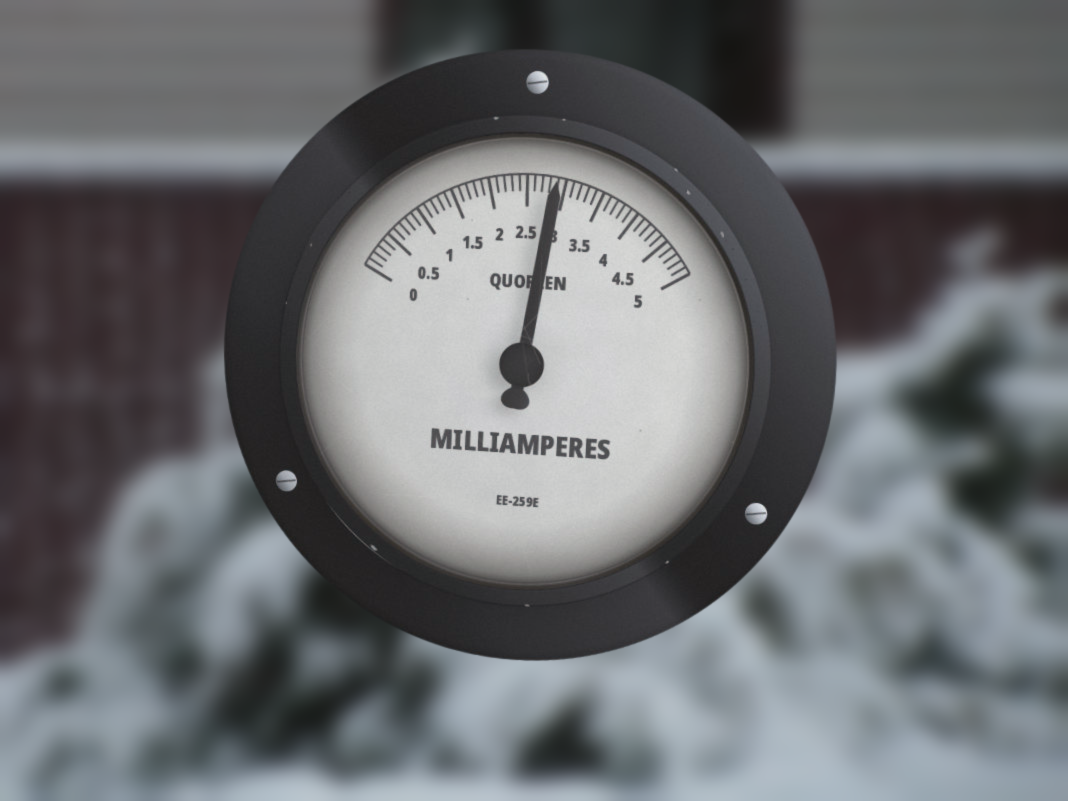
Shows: 2.9 mA
